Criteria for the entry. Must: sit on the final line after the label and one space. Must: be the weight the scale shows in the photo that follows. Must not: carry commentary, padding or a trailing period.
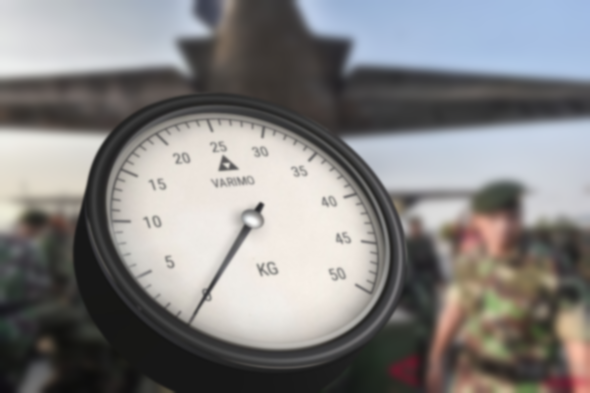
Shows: 0 kg
